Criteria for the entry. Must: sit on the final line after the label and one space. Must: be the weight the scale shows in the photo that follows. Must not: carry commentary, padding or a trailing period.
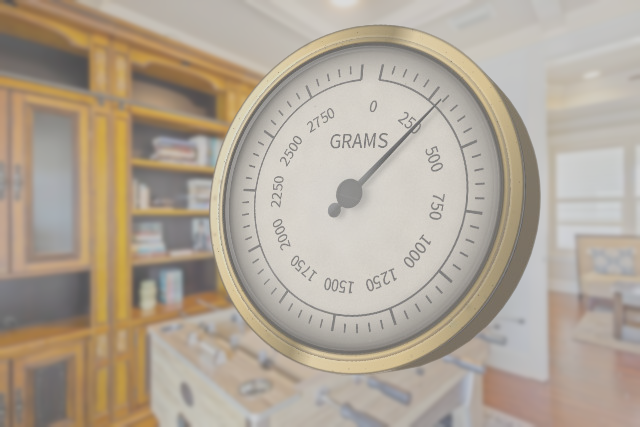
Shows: 300 g
